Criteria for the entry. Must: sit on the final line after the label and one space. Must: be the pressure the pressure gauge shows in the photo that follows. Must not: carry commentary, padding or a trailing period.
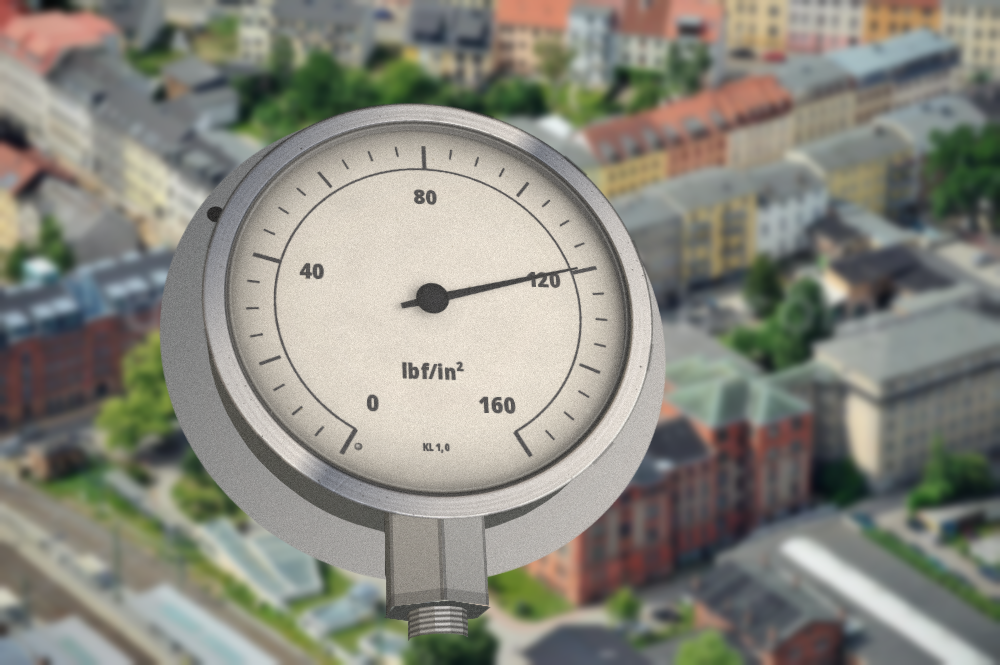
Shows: 120 psi
